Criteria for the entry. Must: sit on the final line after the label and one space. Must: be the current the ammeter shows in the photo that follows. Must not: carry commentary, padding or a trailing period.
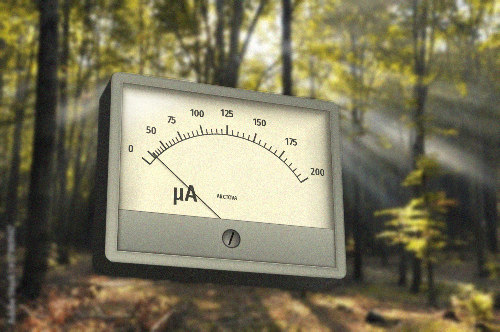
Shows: 25 µA
